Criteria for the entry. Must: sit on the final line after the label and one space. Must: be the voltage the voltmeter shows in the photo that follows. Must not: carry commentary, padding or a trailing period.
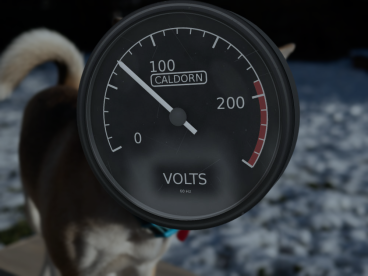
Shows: 70 V
